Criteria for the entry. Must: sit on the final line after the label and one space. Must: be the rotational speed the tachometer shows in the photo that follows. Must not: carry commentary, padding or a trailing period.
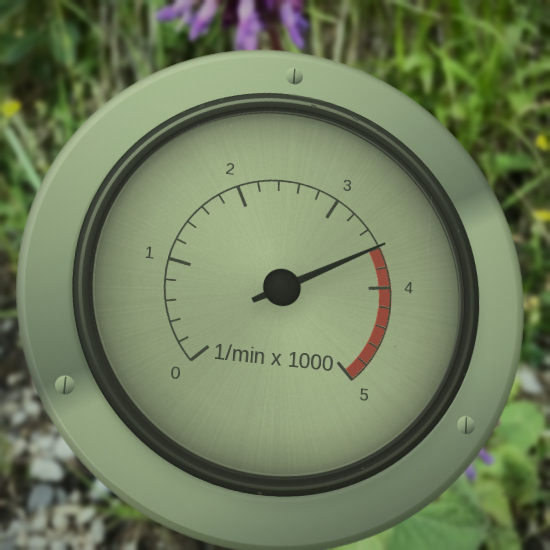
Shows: 3600 rpm
